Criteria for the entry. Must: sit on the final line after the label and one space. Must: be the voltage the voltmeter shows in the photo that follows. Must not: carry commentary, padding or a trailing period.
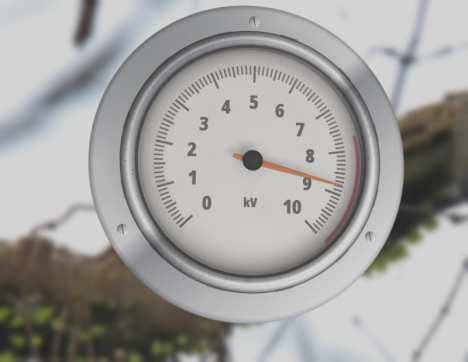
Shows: 8.8 kV
